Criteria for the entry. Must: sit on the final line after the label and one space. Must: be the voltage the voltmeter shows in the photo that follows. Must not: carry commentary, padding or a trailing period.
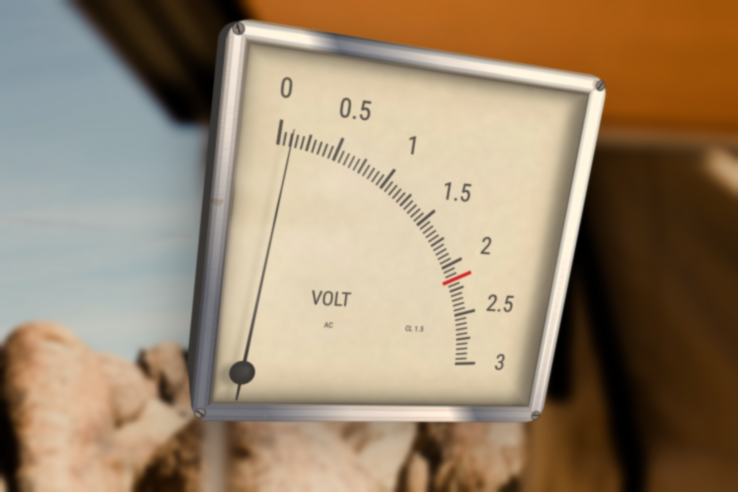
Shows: 0.1 V
